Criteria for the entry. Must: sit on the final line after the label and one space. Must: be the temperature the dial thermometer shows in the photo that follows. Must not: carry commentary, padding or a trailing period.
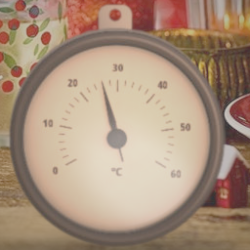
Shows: 26 °C
